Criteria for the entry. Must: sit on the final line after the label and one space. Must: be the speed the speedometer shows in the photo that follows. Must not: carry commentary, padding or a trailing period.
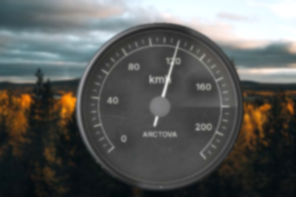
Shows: 120 km/h
